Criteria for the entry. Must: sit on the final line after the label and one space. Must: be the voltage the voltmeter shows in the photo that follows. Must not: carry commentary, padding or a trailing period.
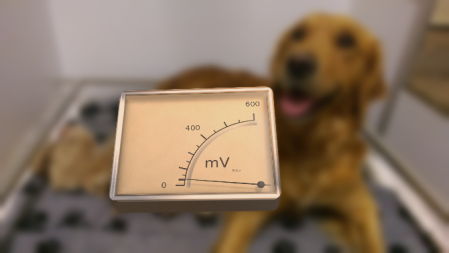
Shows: 100 mV
